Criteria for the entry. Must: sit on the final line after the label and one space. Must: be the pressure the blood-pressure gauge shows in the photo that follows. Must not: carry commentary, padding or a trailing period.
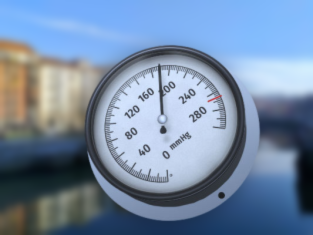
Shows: 190 mmHg
